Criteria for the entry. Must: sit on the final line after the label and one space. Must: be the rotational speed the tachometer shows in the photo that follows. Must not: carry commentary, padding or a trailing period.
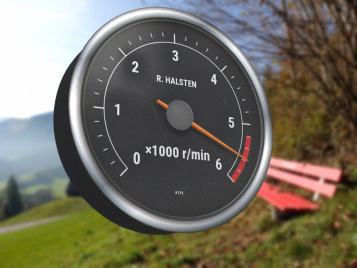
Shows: 5600 rpm
